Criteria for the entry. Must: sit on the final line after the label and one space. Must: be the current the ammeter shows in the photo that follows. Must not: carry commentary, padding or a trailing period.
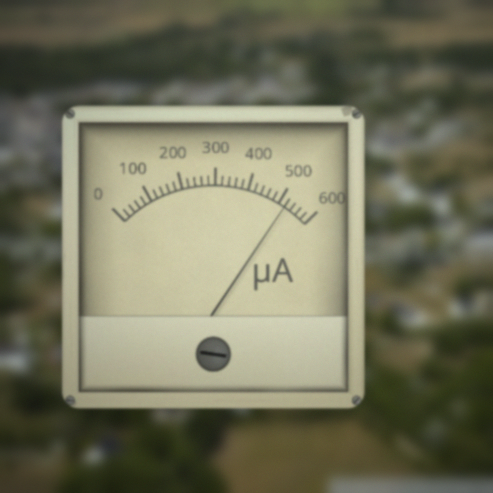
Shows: 520 µA
